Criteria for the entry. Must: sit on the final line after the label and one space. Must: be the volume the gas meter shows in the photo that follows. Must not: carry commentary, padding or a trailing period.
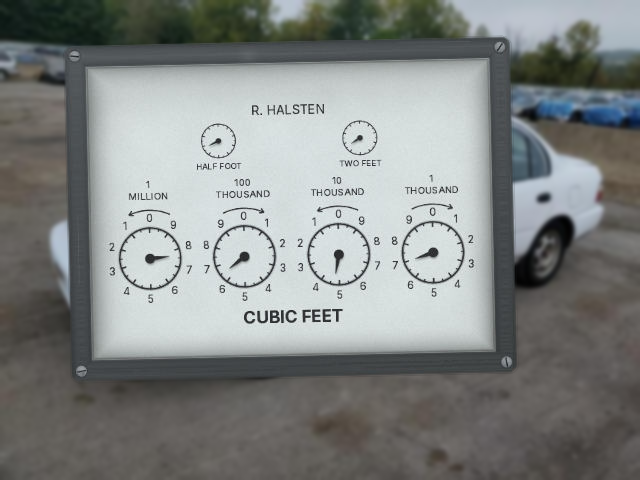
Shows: 764700 ft³
